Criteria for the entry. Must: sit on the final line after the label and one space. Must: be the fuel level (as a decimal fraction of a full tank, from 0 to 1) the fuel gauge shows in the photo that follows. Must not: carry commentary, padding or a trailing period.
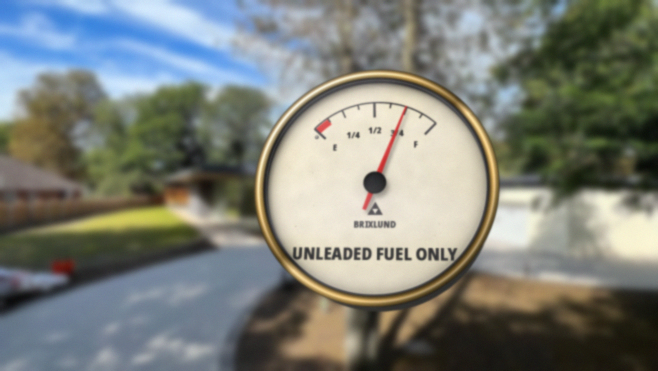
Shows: 0.75
